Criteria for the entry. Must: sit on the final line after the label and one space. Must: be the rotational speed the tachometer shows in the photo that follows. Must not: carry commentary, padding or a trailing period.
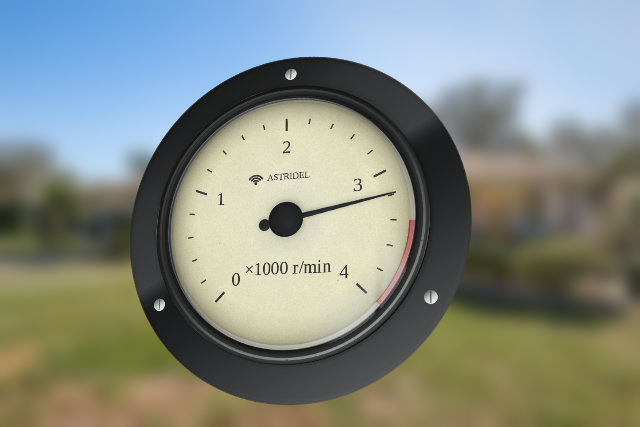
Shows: 3200 rpm
